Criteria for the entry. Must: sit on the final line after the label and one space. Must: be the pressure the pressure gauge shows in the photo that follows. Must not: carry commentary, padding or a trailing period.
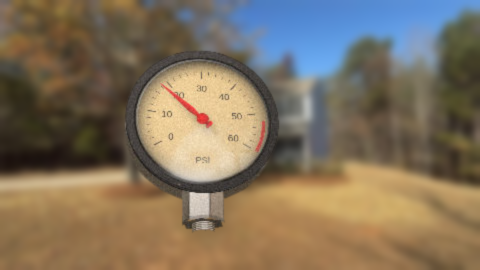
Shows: 18 psi
